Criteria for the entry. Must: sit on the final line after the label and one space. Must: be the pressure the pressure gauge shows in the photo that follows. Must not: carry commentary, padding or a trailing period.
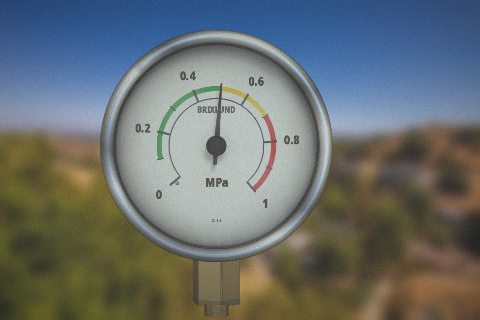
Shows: 0.5 MPa
